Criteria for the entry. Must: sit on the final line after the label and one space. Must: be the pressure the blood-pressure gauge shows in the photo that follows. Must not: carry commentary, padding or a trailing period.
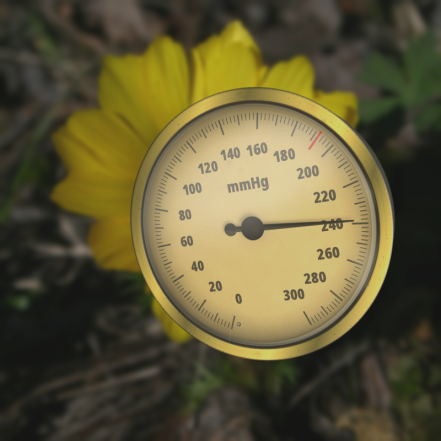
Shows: 238 mmHg
